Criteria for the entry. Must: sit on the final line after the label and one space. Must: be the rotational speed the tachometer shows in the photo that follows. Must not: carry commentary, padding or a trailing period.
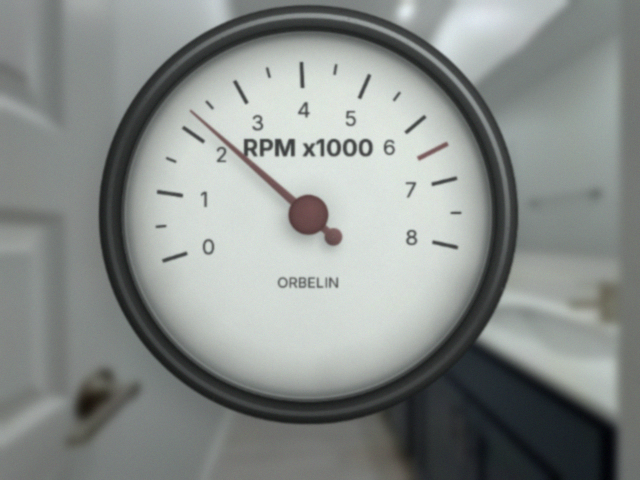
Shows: 2250 rpm
